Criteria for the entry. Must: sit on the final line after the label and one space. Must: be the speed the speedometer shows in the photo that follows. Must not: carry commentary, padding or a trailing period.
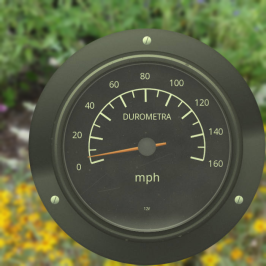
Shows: 5 mph
